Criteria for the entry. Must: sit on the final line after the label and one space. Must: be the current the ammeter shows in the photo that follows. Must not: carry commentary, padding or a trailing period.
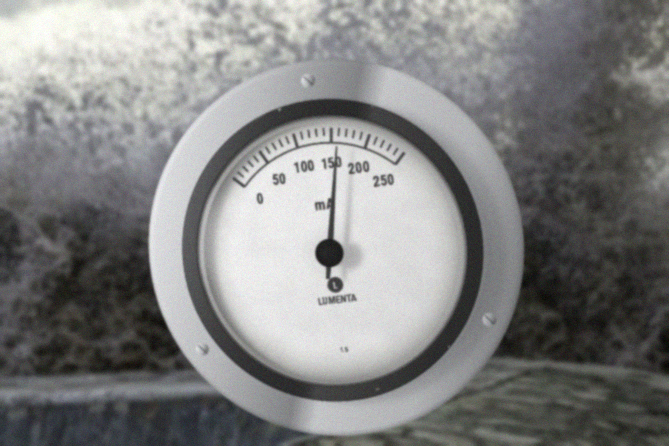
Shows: 160 mA
